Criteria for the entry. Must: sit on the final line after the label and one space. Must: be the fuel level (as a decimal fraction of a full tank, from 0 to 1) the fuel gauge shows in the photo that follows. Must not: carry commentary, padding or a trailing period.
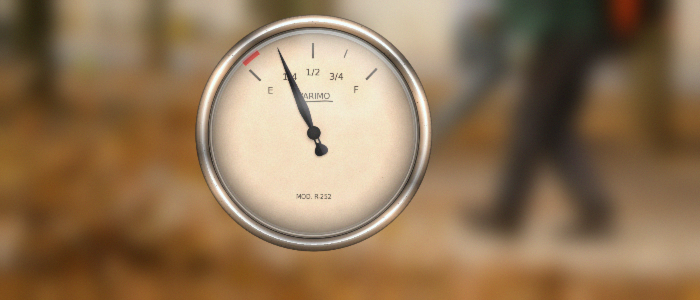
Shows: 0.25
